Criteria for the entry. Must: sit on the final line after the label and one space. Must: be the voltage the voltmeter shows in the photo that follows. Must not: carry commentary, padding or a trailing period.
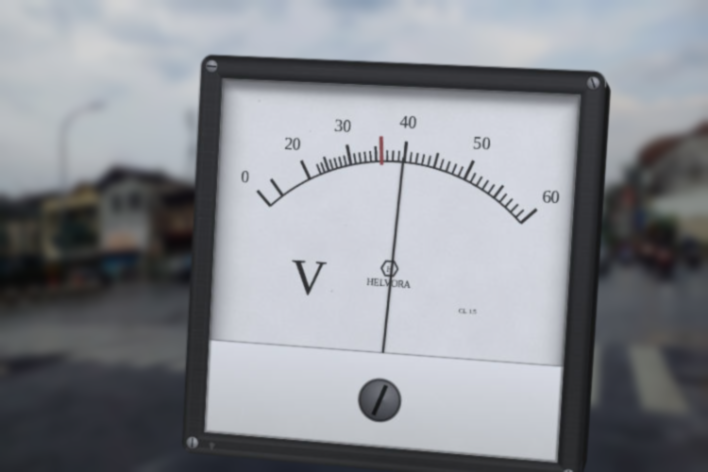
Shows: 40 V
